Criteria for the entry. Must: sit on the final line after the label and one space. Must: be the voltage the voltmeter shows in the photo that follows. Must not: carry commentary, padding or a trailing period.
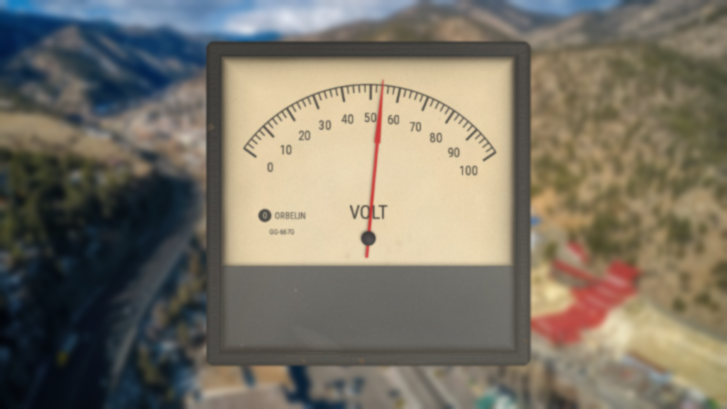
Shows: 54 V
